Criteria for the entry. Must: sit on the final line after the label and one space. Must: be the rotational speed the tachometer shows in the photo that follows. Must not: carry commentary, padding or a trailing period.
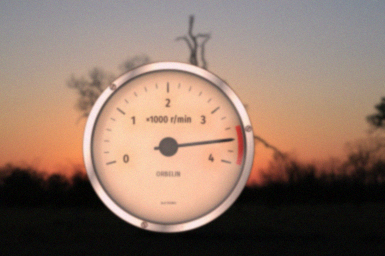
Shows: 3600 rpm
